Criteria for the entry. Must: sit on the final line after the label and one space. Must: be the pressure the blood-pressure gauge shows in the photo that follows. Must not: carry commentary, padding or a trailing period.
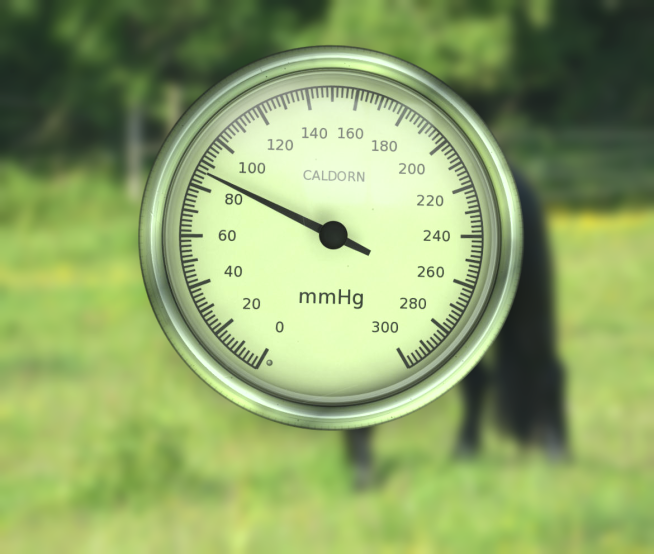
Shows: 86 mmHg
